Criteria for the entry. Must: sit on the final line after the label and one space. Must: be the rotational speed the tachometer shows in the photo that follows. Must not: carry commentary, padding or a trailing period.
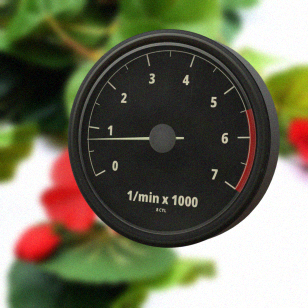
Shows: 750 rpm
